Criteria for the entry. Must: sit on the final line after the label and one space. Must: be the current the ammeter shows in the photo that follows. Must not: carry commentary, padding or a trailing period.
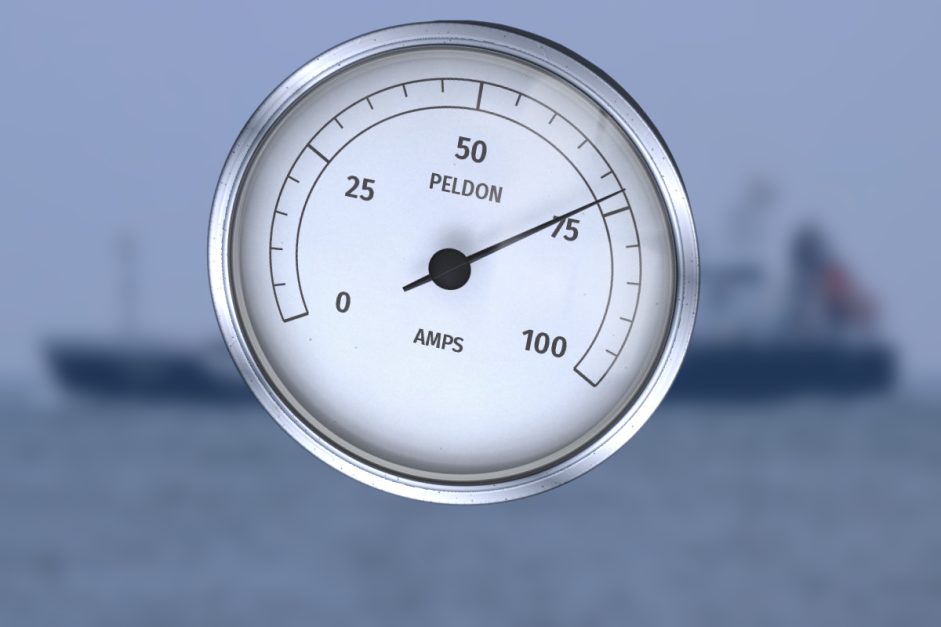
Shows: 72.5 A
